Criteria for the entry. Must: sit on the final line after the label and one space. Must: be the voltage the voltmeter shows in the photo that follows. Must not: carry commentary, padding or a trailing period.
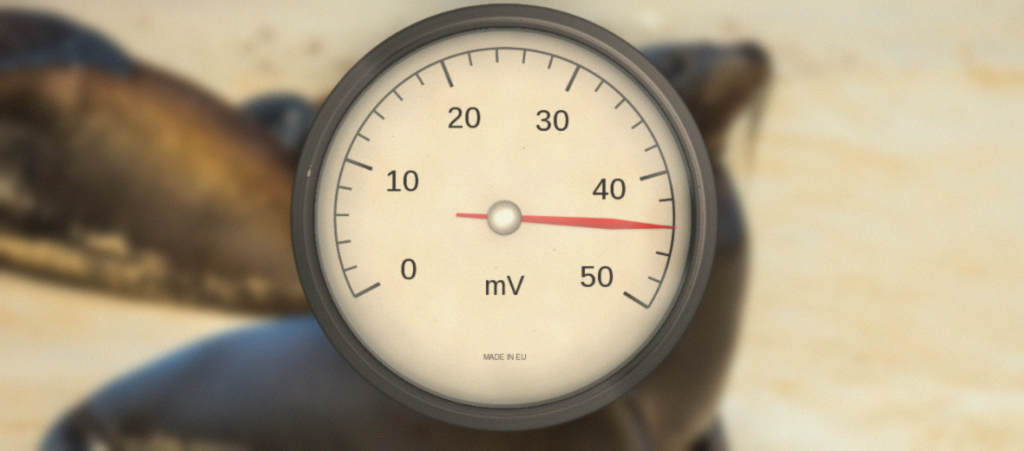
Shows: 44 mV
